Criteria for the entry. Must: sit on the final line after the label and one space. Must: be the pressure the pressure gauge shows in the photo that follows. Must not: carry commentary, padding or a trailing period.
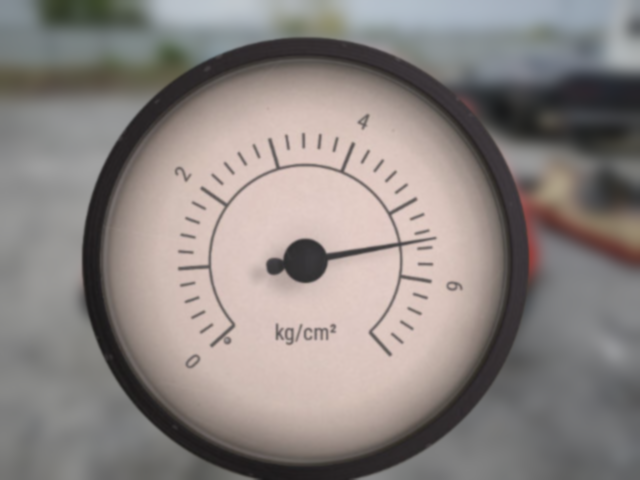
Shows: 5.5 kg/cm²
